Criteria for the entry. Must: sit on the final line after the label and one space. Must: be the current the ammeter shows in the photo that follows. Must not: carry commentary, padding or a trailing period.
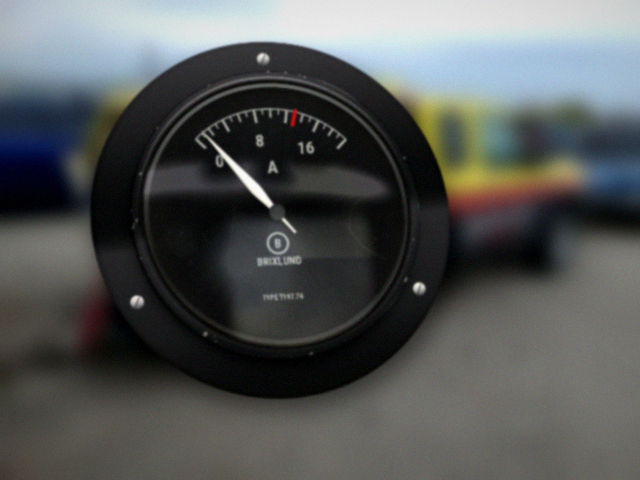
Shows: 1 A
